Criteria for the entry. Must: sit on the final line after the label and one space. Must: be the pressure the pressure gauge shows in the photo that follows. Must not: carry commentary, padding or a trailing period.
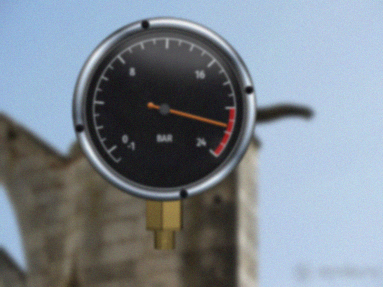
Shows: 21.5 bar
